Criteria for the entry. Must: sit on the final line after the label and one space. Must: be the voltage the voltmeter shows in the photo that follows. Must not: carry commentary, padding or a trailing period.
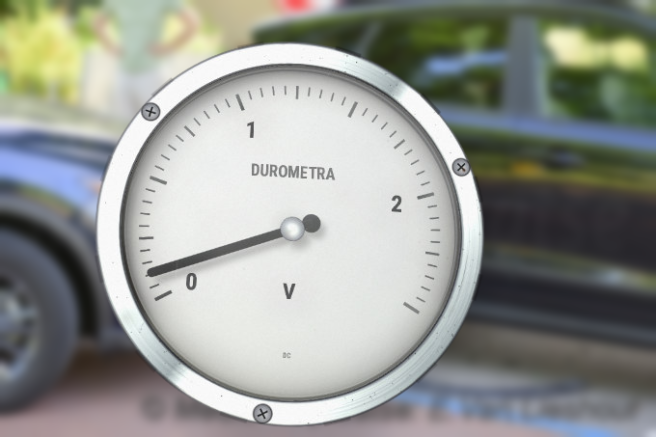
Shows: 0.1 V
